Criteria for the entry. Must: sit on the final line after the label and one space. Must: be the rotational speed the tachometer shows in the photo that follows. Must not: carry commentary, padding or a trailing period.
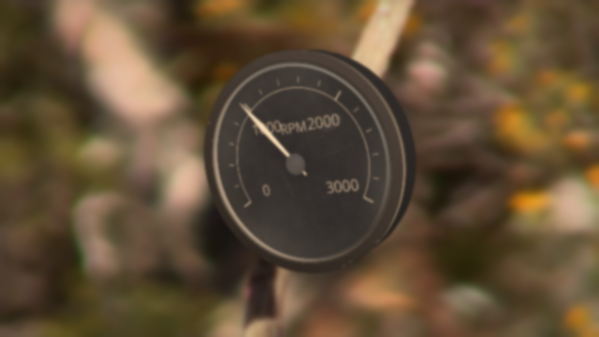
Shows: 1000 rpm
